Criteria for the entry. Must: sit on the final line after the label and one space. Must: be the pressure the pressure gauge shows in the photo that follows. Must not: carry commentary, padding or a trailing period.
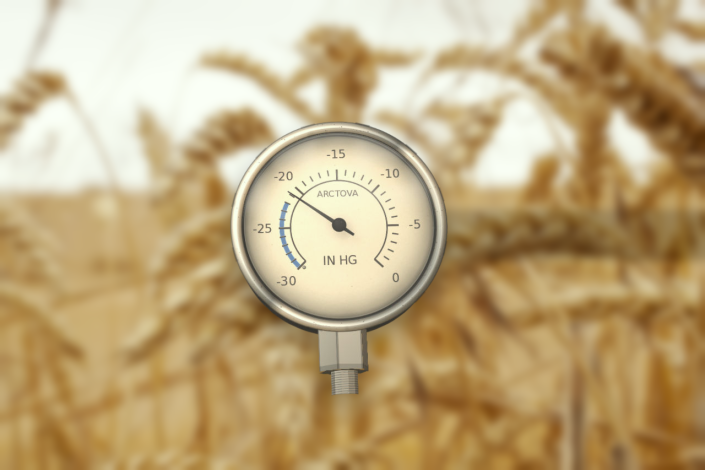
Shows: -21 inHg
